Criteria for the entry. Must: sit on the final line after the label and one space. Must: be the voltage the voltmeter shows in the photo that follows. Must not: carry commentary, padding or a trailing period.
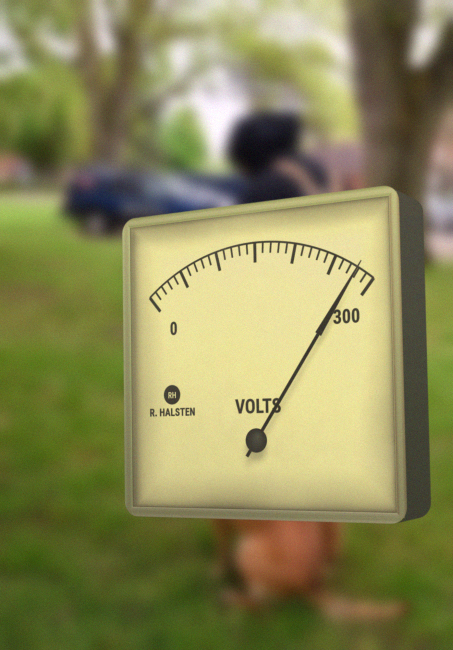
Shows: 280 V
